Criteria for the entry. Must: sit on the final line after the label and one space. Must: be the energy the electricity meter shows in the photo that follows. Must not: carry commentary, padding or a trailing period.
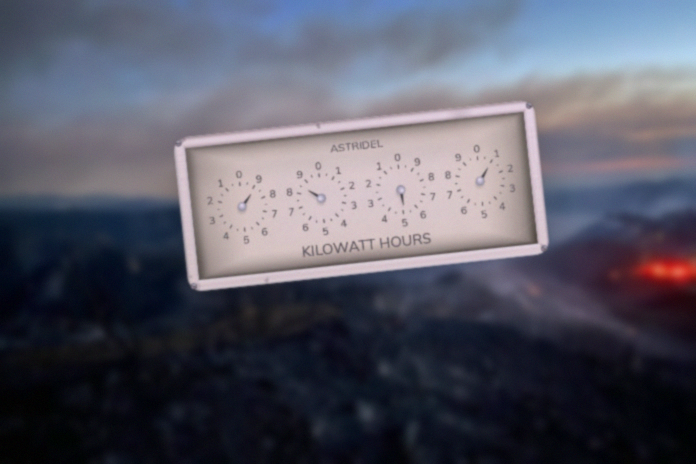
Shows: 8851 kWh
